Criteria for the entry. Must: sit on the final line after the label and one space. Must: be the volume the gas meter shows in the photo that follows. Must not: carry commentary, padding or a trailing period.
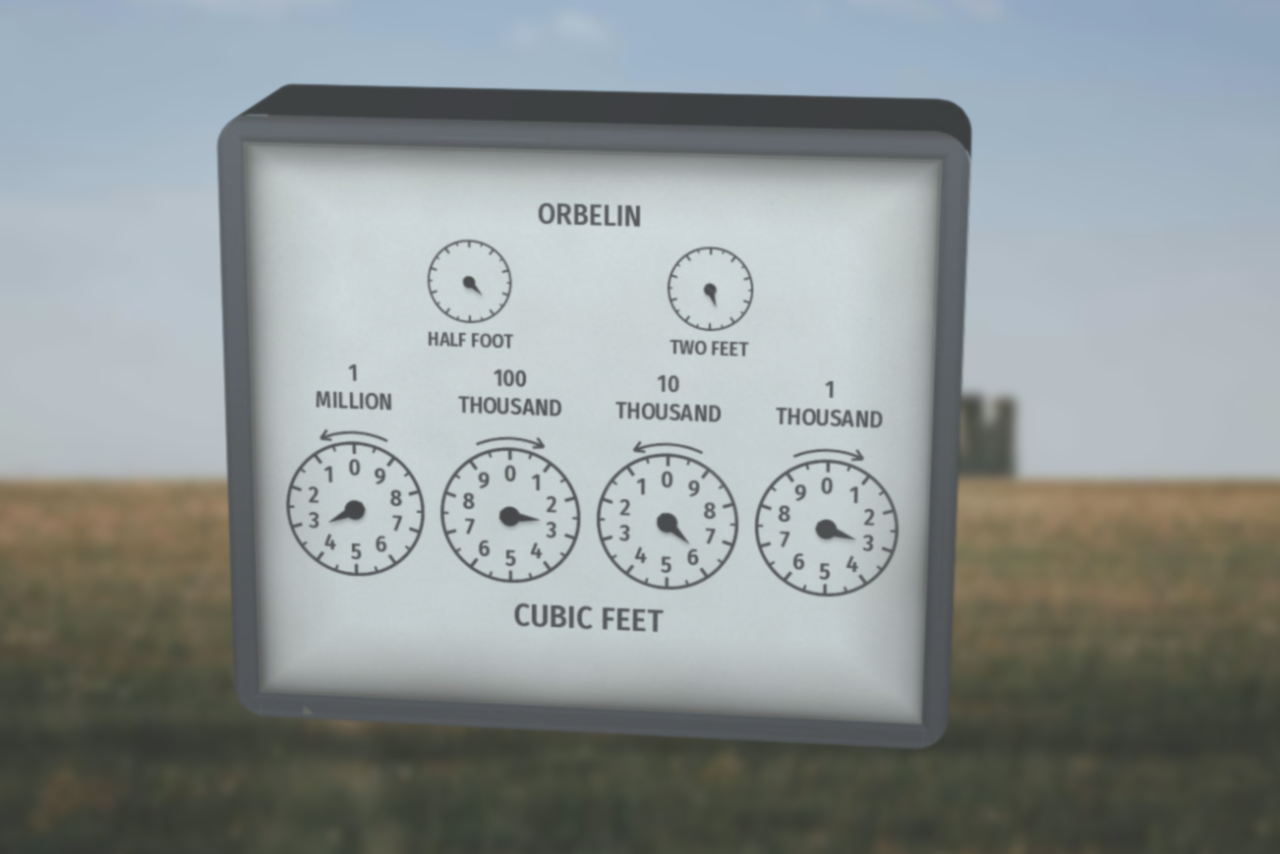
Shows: 326300 ft³
